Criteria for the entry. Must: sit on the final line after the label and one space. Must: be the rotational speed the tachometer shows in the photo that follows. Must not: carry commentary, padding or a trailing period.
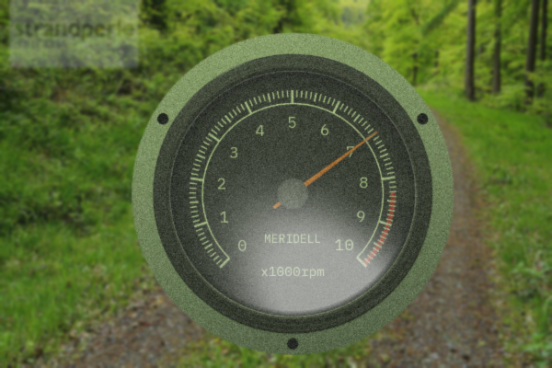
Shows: 7000 rpm
